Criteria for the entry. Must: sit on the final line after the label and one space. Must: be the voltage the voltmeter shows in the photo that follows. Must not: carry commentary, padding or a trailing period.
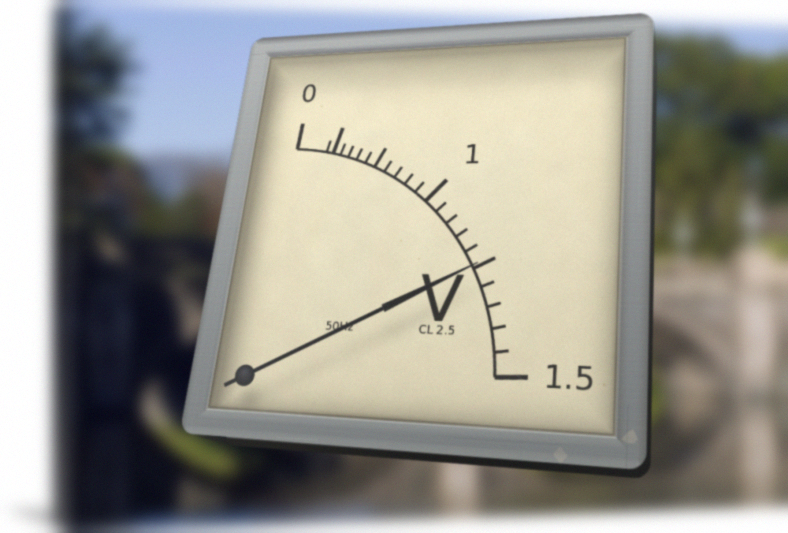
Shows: 1.25 V
